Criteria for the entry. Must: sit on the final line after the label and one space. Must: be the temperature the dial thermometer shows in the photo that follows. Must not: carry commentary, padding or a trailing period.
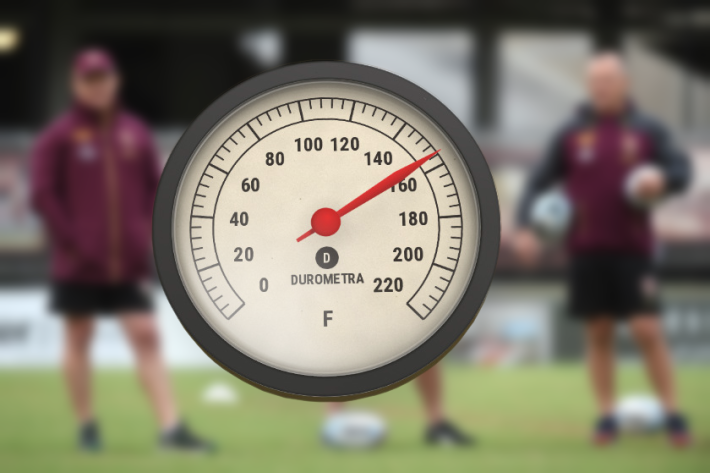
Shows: 156 °F
